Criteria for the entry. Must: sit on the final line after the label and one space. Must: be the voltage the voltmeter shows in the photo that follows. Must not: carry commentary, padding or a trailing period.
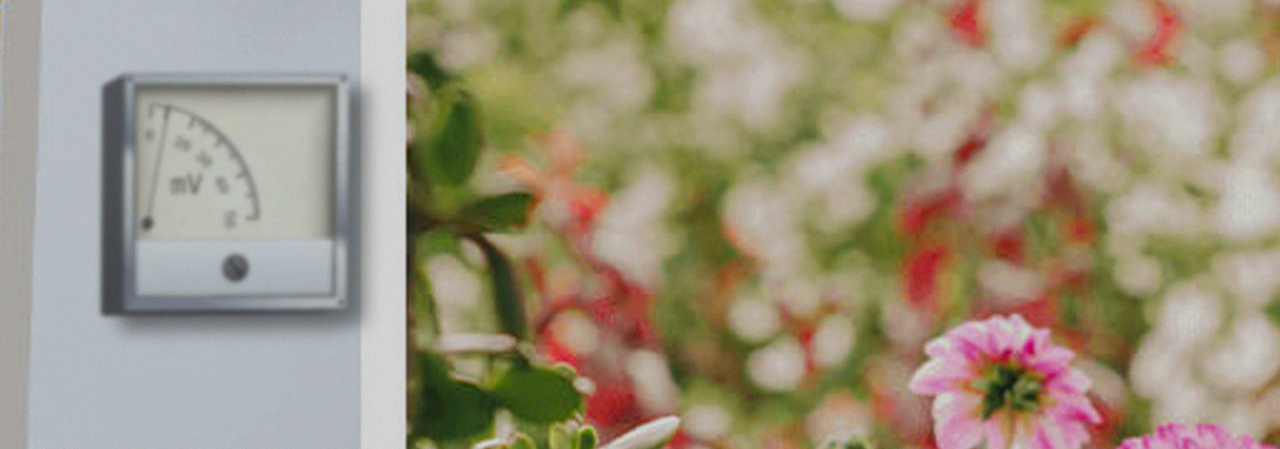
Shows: 10 mV
